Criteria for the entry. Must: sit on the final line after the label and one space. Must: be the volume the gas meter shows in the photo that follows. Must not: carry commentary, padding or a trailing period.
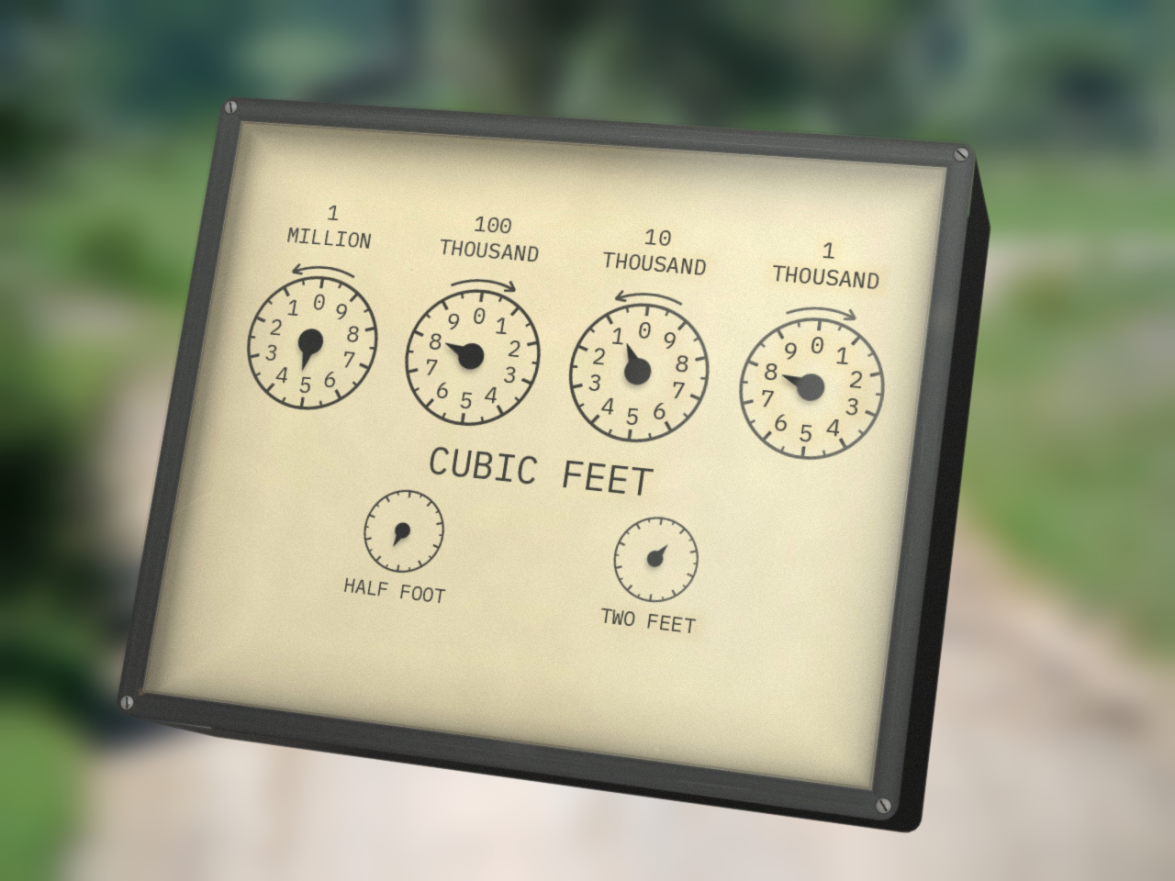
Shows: 480800 ft³
